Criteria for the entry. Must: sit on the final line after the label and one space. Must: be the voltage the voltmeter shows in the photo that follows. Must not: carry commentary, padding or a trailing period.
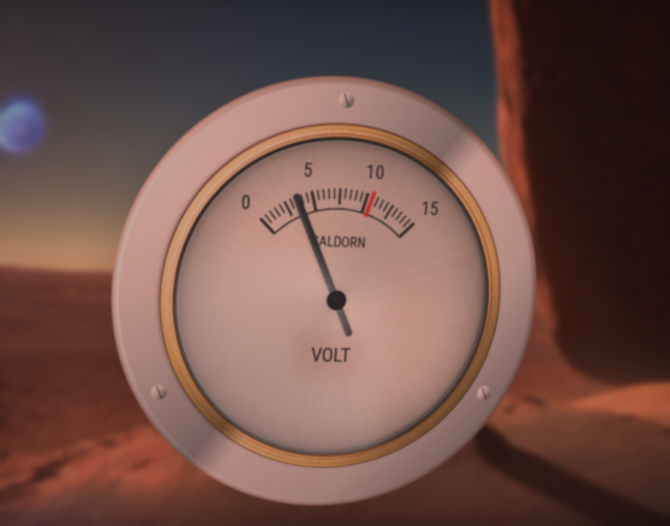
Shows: 3.5 V
